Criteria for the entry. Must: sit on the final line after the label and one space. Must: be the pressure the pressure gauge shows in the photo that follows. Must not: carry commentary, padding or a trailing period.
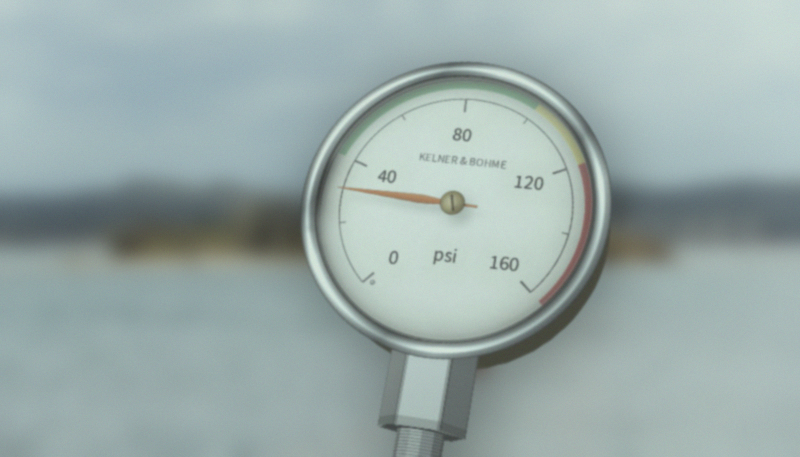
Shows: 30 psi
